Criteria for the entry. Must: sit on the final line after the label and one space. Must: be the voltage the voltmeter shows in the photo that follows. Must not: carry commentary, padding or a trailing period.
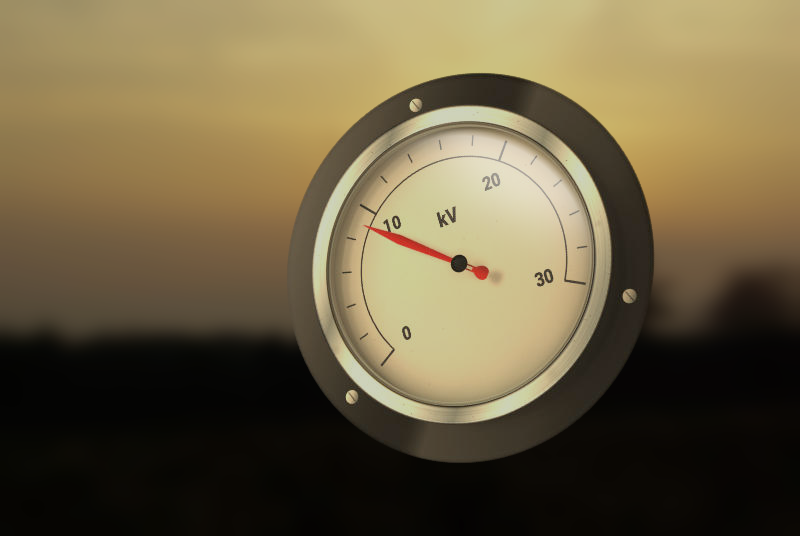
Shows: 9 kV
